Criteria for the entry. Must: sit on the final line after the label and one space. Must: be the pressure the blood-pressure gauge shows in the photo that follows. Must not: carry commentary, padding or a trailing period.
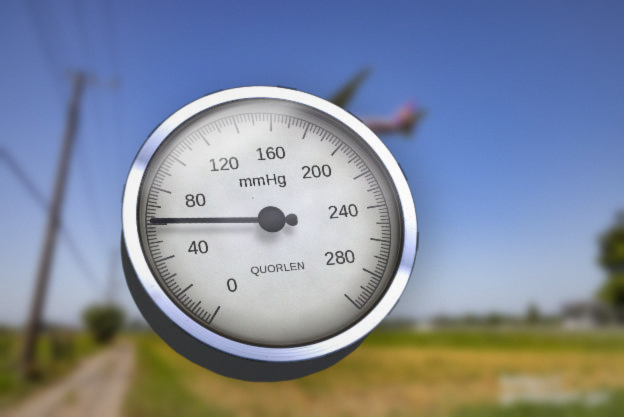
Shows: 60 mmHg
